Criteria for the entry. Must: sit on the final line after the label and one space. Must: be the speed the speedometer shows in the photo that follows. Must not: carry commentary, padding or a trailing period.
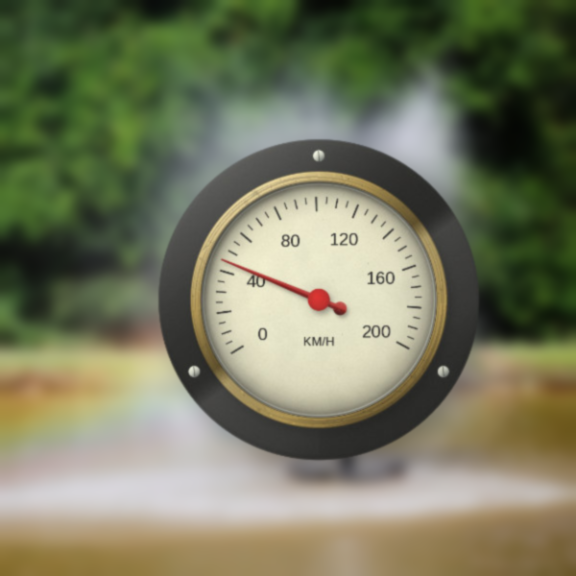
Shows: 45 km/h
